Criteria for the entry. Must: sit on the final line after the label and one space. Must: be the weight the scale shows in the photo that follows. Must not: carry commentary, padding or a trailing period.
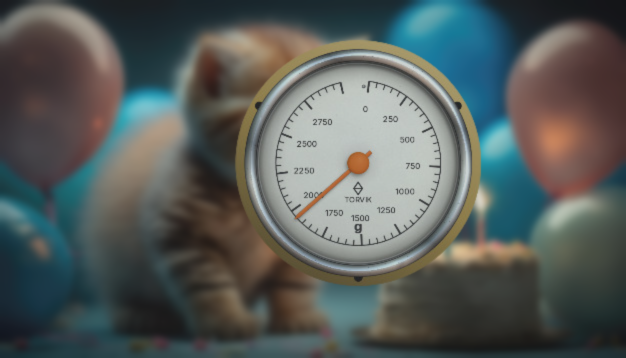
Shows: 1950 g
